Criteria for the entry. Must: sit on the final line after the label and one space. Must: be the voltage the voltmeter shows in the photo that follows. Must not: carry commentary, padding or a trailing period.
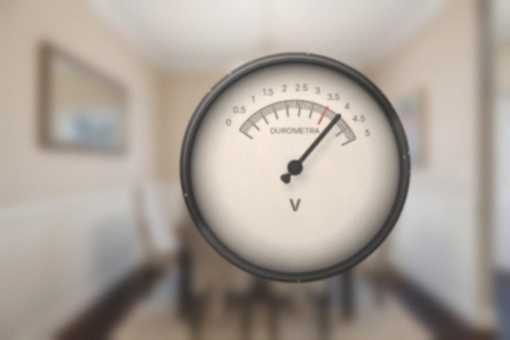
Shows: 4 V
